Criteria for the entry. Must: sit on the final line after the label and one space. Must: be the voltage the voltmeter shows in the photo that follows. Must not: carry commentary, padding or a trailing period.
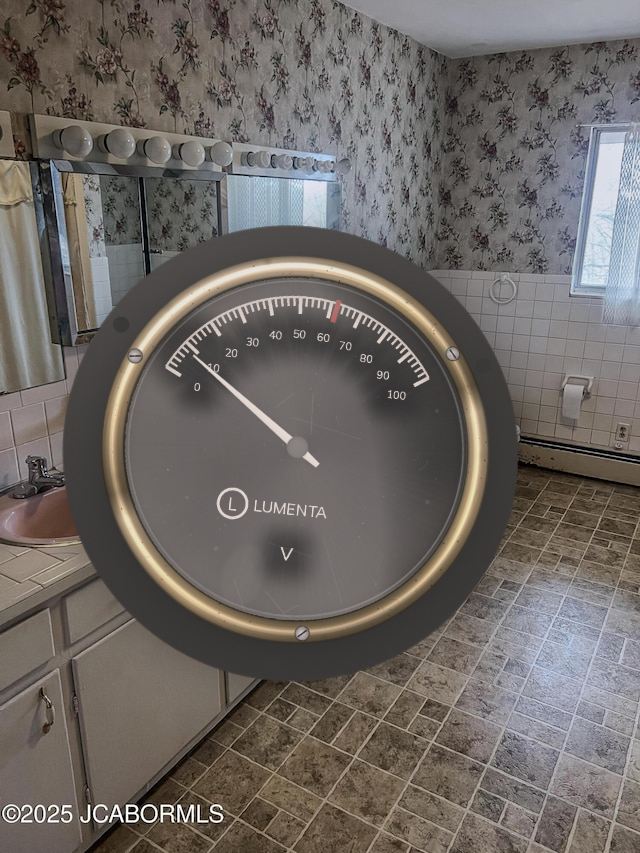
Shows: 8 V
